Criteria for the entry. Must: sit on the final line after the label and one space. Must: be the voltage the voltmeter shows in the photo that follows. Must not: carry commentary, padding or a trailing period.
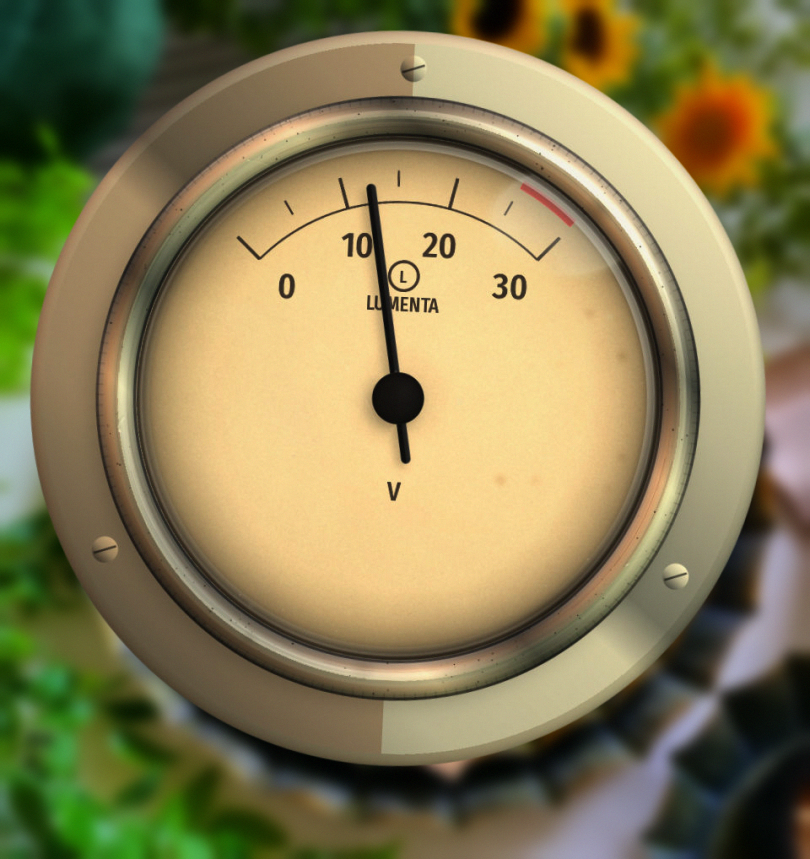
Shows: 12.5 V
